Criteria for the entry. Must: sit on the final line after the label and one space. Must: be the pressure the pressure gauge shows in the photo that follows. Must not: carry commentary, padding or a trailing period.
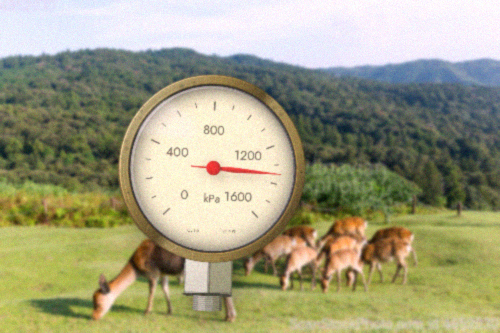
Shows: 1350 kPa
